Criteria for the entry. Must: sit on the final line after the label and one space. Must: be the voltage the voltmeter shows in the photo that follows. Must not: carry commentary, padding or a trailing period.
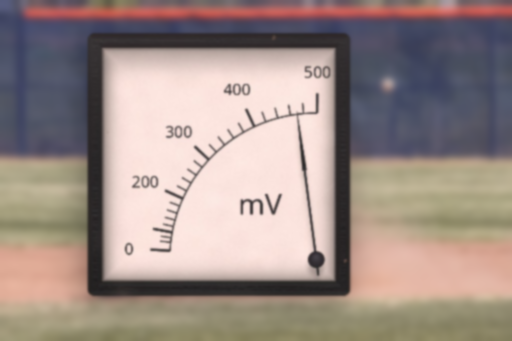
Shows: 470 mV
